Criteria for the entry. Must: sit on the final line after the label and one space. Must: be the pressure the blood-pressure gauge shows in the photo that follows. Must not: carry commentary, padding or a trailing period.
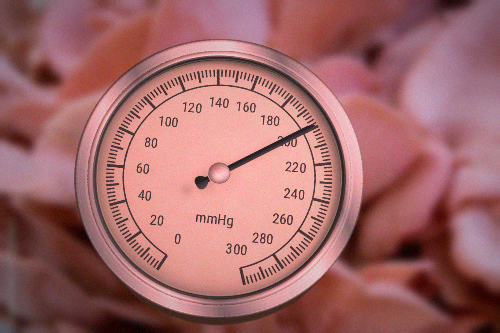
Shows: 200 mmHg
